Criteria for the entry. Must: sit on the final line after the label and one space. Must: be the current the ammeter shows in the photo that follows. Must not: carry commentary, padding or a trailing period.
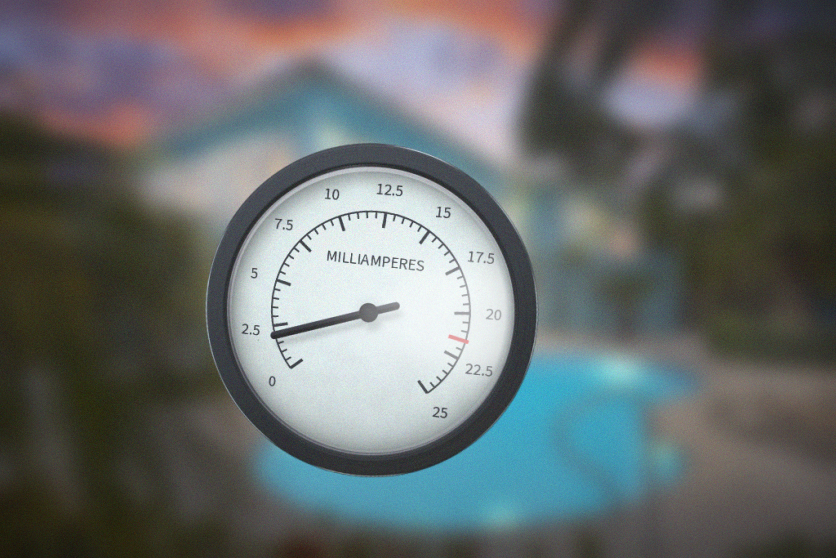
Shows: 2 mA
